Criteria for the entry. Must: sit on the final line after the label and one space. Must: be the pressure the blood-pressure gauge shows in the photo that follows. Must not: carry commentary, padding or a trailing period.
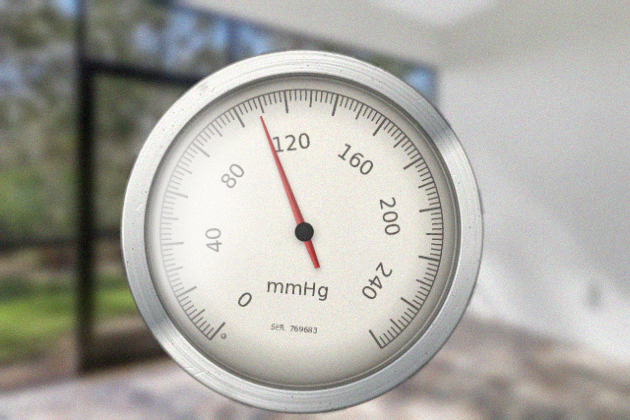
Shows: 108 mmHg
